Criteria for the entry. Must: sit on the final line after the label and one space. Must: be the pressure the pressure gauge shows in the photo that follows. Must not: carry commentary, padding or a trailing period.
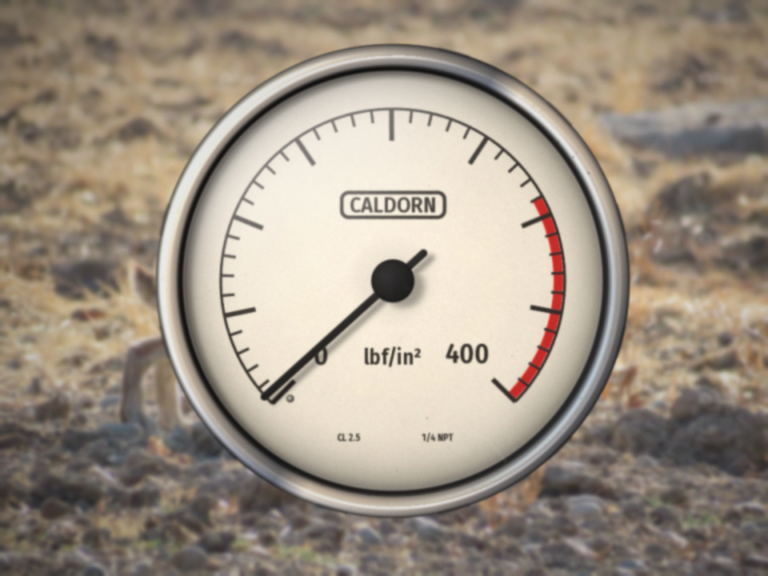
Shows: 5 psi
